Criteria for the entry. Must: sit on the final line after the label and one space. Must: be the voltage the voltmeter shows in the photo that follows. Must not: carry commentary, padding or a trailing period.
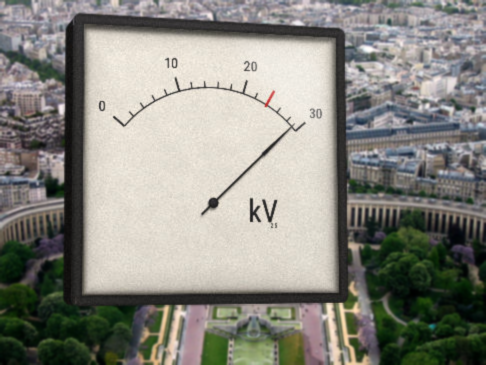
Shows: 29 kV
